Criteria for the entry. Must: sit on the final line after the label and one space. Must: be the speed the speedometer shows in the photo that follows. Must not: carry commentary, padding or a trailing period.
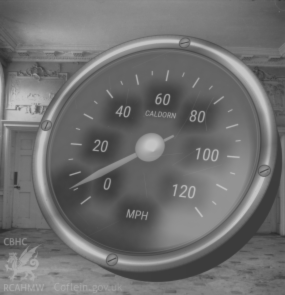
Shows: 5 mph
